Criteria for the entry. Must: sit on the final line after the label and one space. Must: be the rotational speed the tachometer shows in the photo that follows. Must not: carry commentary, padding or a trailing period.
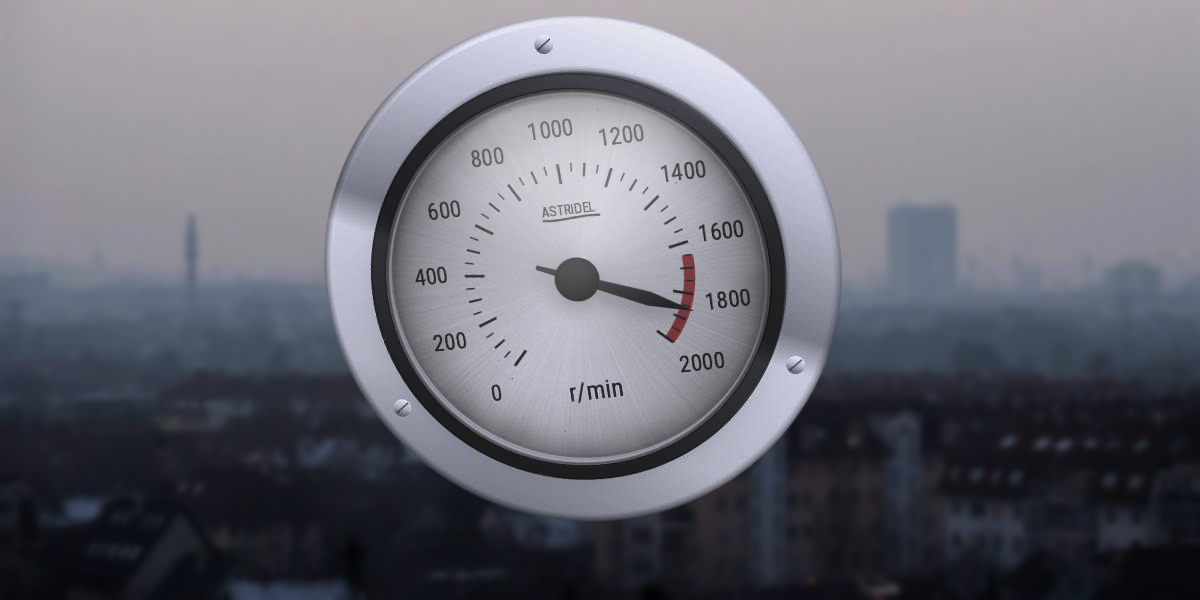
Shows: 1850 rpm
